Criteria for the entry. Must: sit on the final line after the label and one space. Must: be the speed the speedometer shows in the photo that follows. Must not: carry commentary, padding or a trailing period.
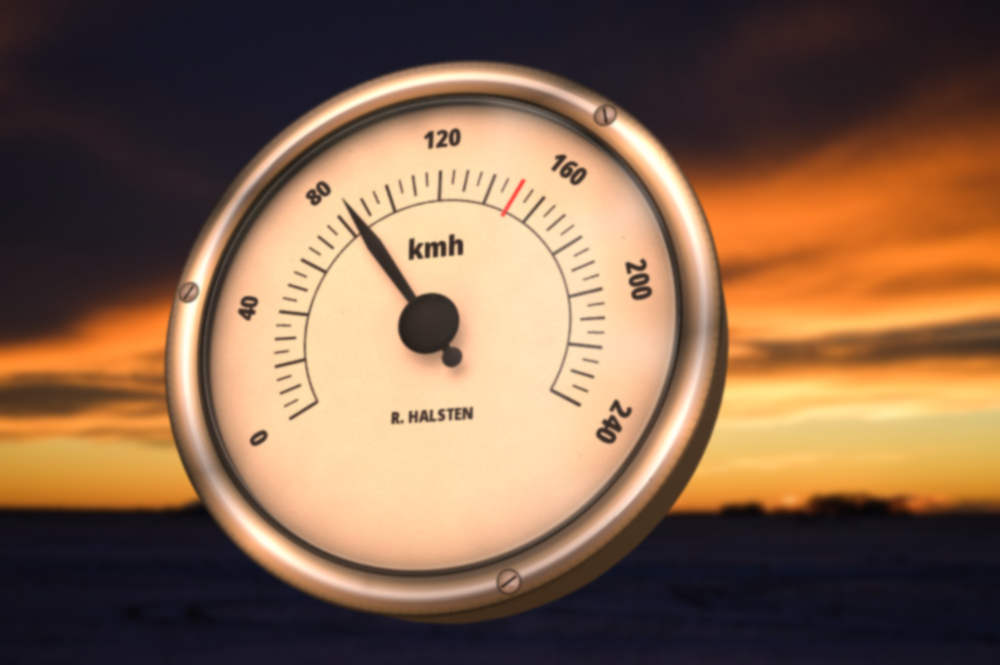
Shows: 85 km/h
